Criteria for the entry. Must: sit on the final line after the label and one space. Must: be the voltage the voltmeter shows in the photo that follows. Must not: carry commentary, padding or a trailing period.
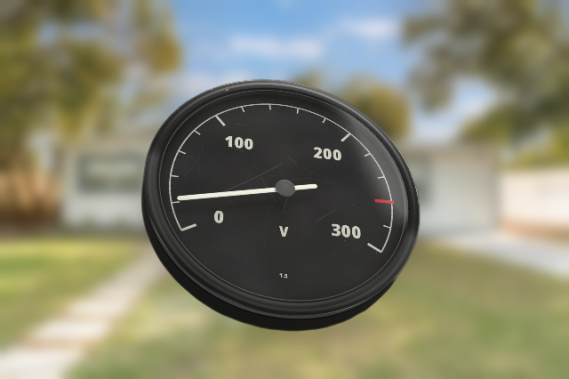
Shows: 20 V
